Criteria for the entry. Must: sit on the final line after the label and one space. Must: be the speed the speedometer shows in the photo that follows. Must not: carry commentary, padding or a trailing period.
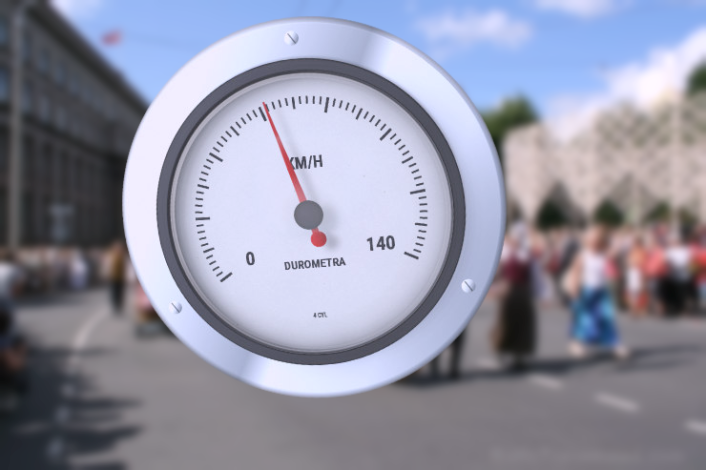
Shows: 62 km/h
